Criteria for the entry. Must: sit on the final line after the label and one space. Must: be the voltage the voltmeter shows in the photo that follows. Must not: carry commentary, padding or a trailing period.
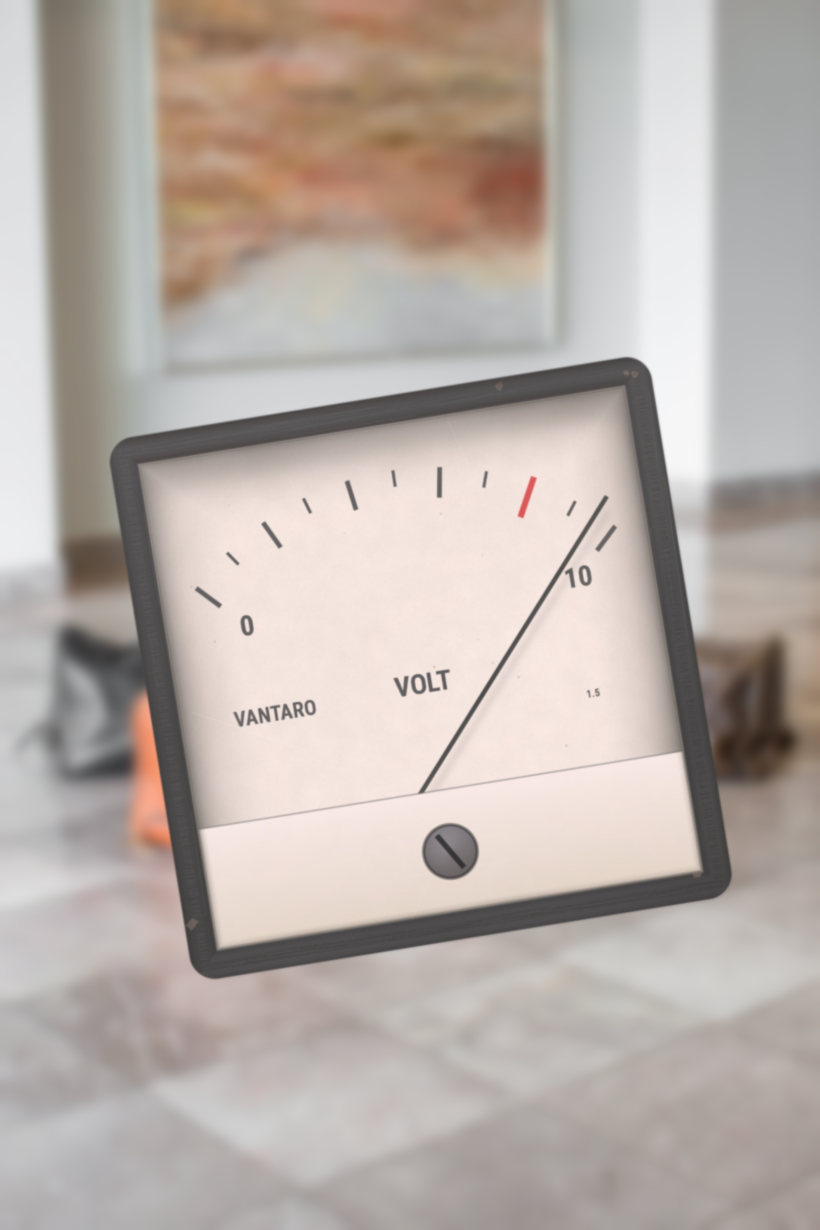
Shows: 9.5 V
